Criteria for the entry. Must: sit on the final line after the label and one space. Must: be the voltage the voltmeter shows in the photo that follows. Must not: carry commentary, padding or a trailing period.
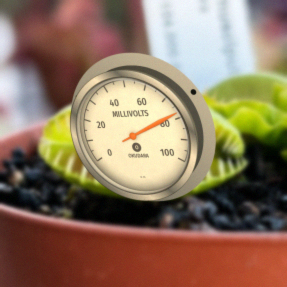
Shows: 77.5 mV
